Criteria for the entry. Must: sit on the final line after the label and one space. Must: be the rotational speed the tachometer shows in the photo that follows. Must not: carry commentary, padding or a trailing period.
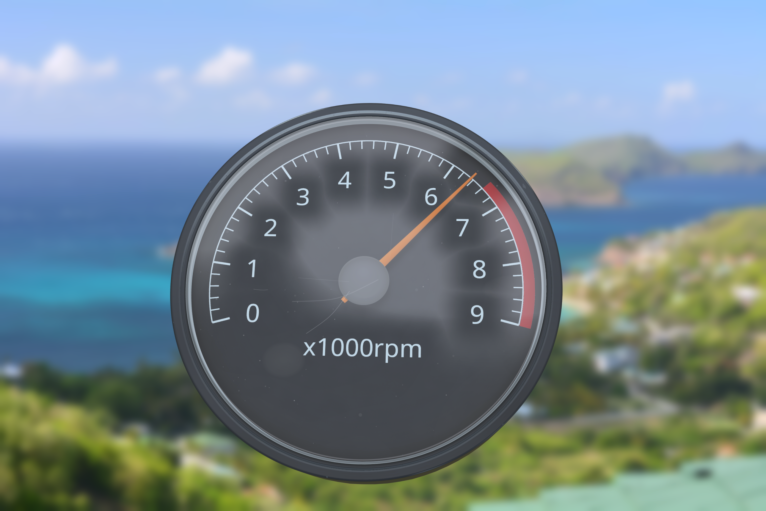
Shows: 6400 rpm
